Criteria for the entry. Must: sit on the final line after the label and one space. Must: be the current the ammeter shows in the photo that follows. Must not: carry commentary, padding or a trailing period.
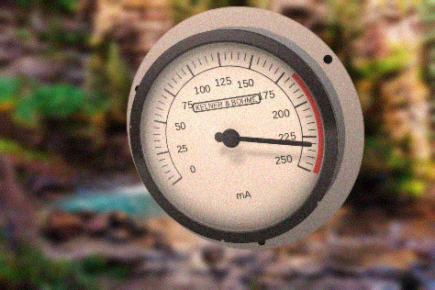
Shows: 230 mA
